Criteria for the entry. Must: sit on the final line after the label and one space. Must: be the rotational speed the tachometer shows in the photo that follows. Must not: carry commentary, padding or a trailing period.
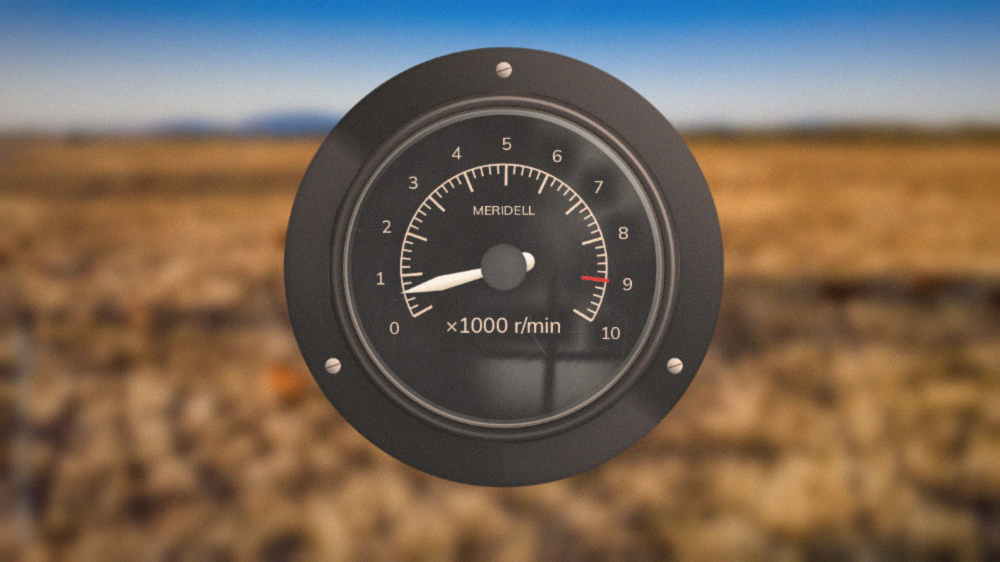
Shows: 600 rpm
